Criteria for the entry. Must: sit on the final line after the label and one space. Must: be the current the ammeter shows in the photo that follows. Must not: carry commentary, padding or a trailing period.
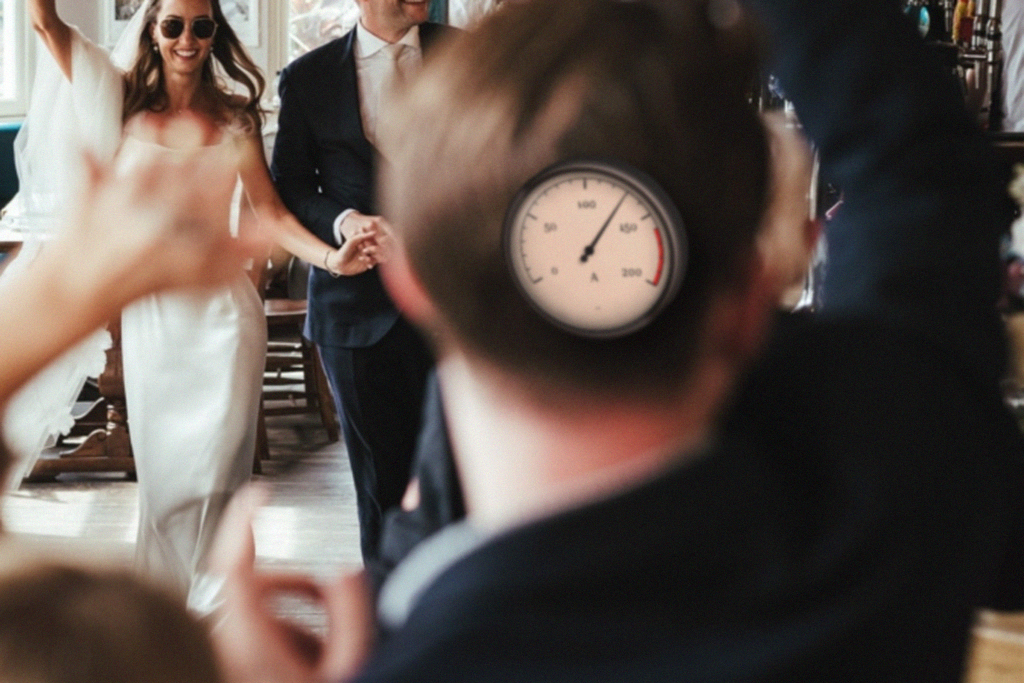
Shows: 130 A
